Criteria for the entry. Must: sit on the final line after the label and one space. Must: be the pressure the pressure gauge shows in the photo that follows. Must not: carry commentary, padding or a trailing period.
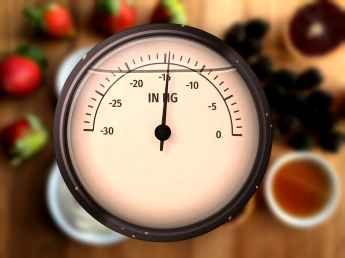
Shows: -14.5 inHg
